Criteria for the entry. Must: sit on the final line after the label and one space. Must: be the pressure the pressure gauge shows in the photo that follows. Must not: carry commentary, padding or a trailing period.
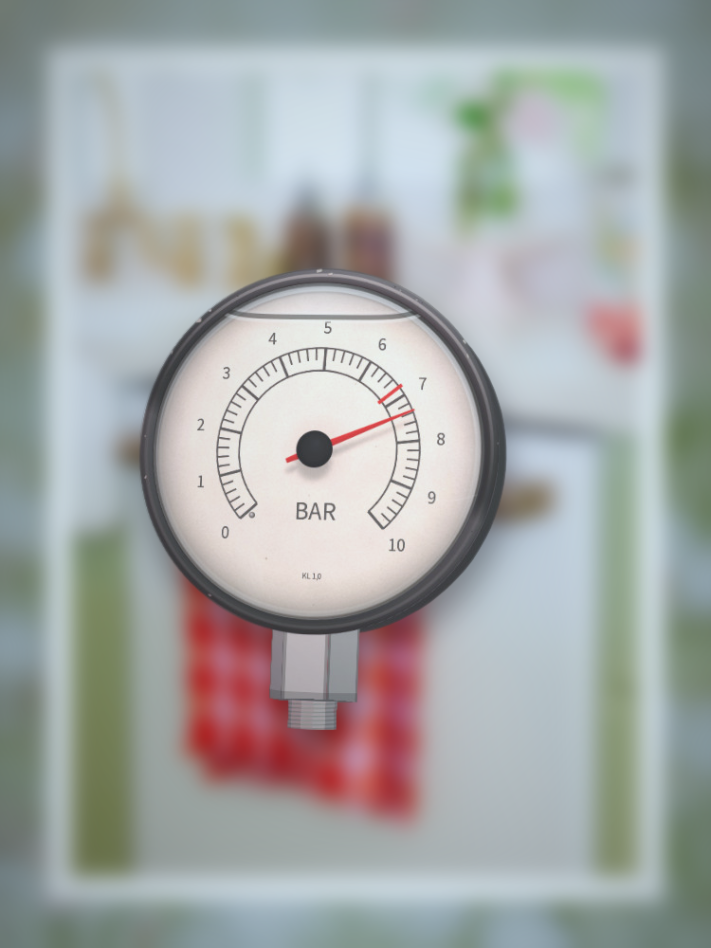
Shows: 7.4 bar
